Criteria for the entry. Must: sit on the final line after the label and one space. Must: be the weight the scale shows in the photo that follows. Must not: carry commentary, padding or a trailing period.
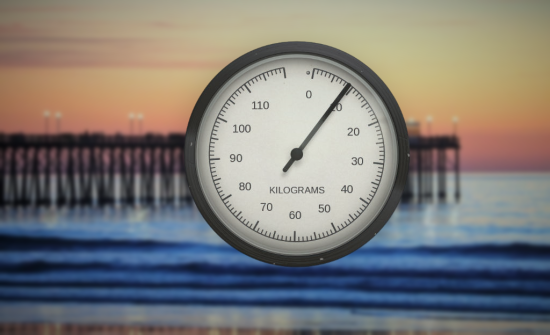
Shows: 9 kg
